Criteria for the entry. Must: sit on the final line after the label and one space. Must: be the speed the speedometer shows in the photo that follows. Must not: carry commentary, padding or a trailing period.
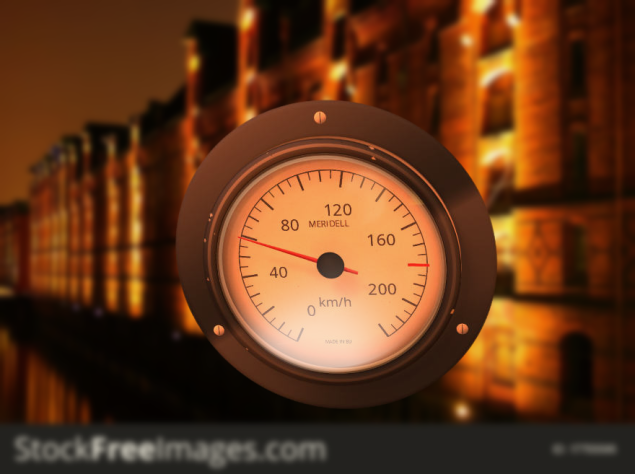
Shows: 60 km/h
